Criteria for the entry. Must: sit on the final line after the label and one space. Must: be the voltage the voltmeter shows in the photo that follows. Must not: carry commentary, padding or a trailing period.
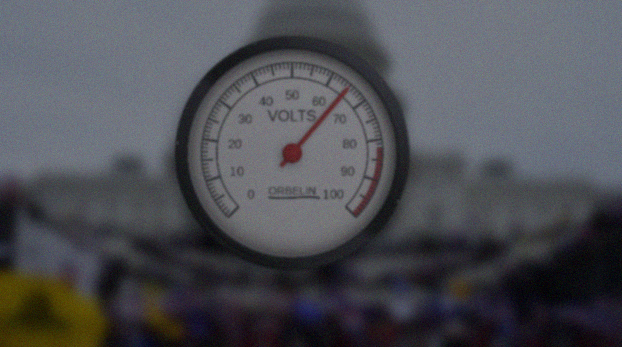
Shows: 65 V
